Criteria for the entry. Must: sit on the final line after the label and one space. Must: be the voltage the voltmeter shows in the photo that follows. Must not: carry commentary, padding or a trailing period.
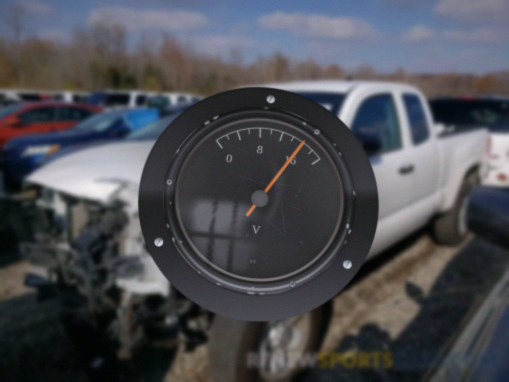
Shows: 16 V
